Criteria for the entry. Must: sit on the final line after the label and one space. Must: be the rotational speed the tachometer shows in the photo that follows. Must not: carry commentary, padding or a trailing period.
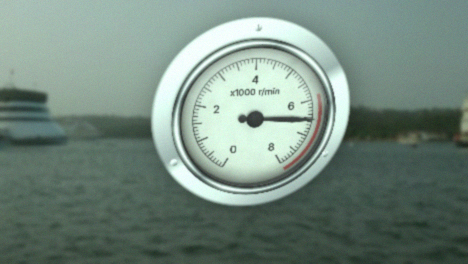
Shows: 6500 rpm
